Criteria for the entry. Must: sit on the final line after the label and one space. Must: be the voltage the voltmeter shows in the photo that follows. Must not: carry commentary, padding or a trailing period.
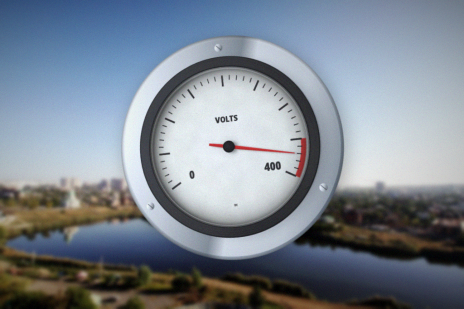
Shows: 370 V
